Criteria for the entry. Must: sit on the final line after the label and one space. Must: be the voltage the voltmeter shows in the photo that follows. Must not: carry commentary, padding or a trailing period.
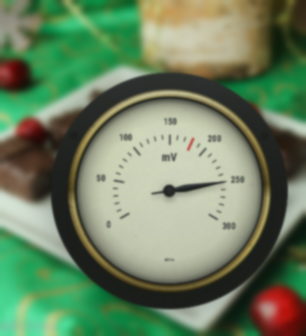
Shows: 250 mV
